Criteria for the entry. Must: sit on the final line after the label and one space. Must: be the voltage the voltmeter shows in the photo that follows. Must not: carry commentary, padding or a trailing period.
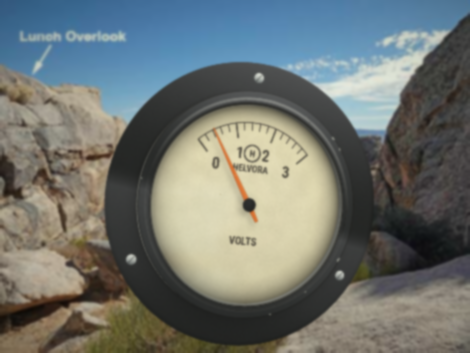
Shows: 0.4 V
